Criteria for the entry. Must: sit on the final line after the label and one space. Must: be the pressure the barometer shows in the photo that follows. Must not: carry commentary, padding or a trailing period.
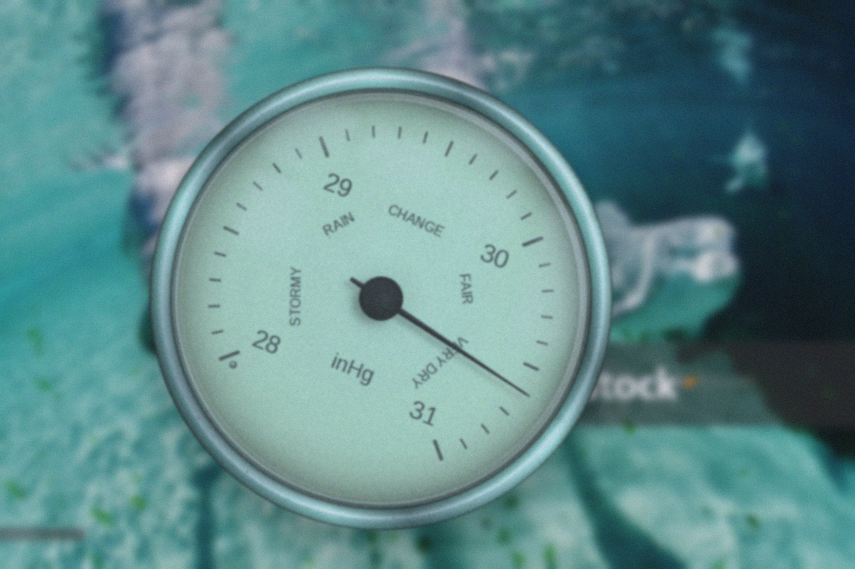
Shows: 30.6 inHg
